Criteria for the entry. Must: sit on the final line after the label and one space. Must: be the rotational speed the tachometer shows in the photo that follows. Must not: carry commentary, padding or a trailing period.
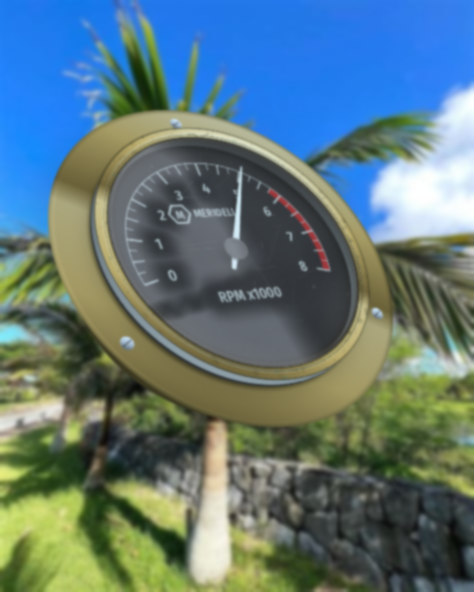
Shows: 5000 rpm
